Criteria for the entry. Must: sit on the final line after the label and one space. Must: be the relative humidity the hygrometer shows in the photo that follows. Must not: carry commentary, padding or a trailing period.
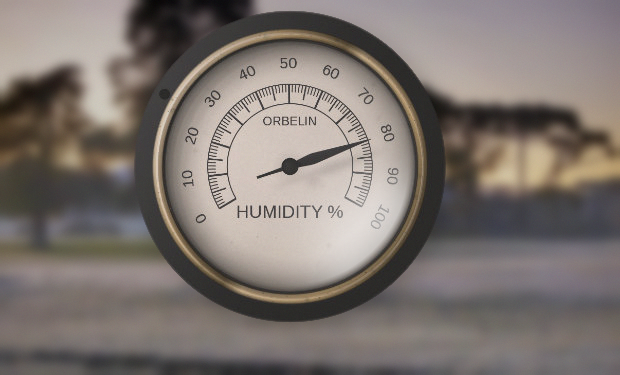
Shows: 80 %
